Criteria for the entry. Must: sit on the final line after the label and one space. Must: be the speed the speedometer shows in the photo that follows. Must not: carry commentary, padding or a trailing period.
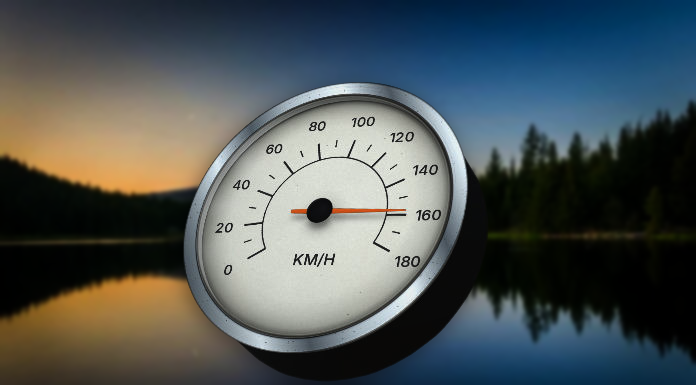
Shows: 160 km/h
